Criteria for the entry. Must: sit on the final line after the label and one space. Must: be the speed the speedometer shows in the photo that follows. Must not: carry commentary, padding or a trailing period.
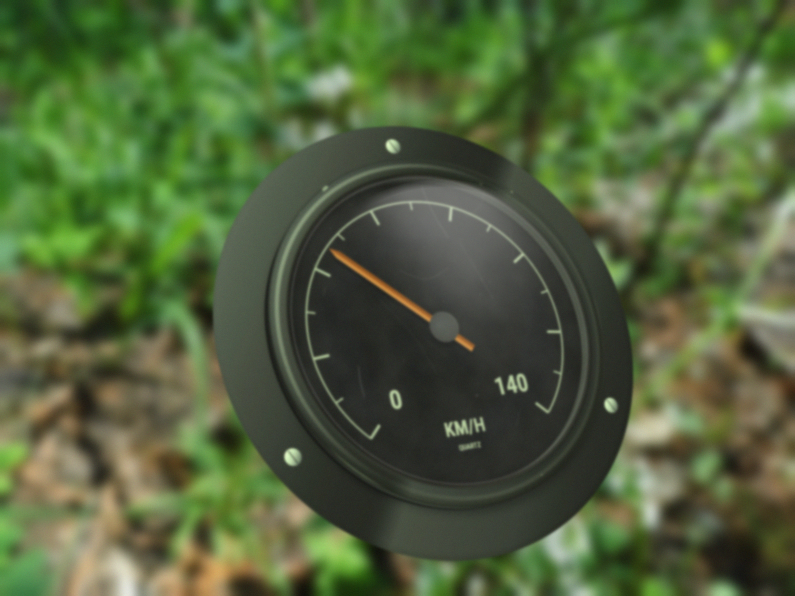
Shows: 45 km/h
